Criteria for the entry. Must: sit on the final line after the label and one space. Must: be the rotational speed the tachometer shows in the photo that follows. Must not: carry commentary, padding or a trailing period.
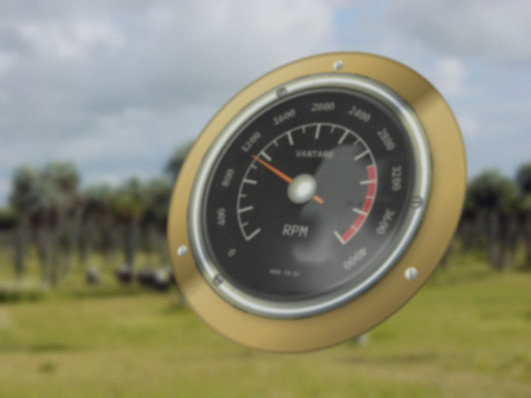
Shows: 1100 rpm
